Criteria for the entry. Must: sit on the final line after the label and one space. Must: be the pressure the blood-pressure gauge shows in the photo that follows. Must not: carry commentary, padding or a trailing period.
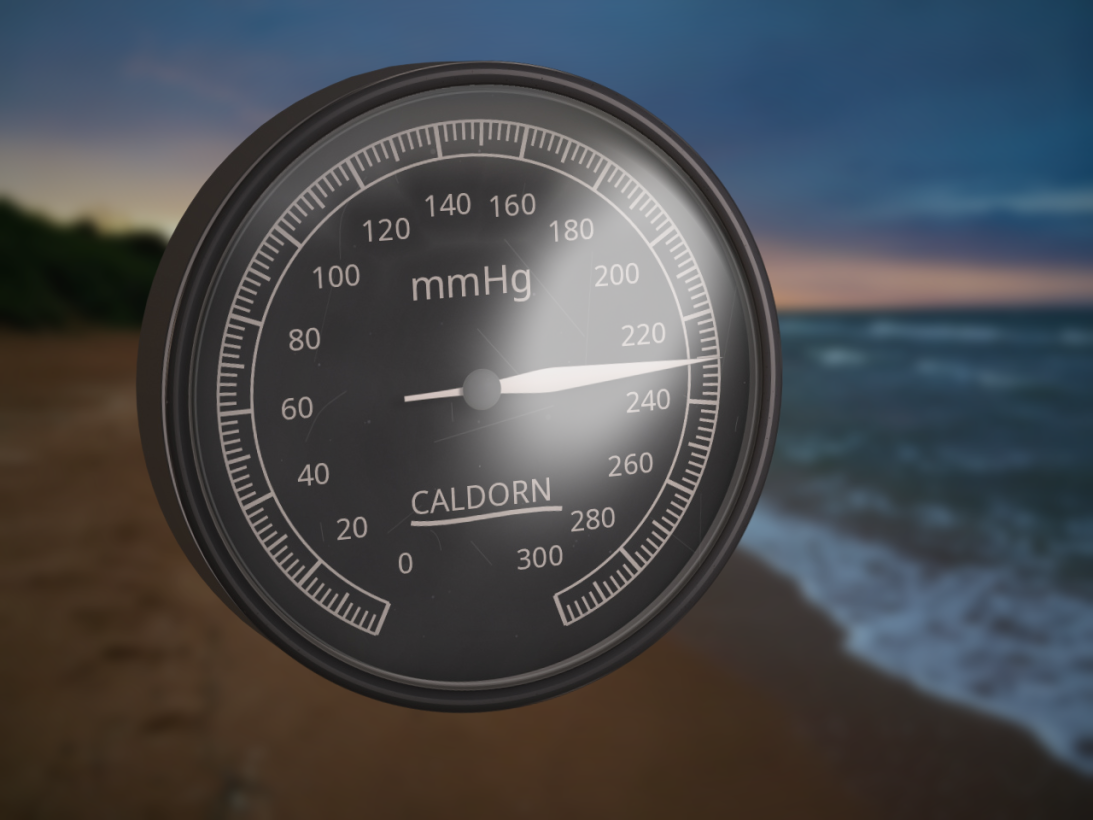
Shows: 230 mmHg
